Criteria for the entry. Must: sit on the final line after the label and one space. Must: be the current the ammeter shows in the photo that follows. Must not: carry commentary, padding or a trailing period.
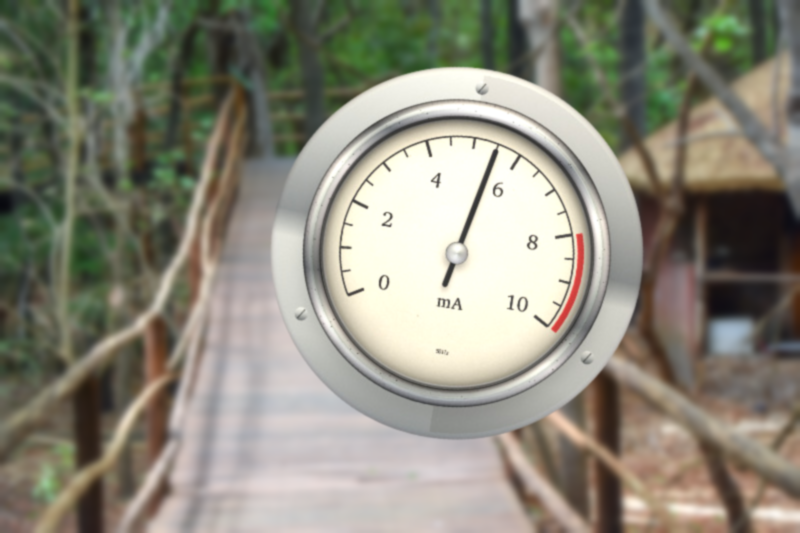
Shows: 5.5 mA
